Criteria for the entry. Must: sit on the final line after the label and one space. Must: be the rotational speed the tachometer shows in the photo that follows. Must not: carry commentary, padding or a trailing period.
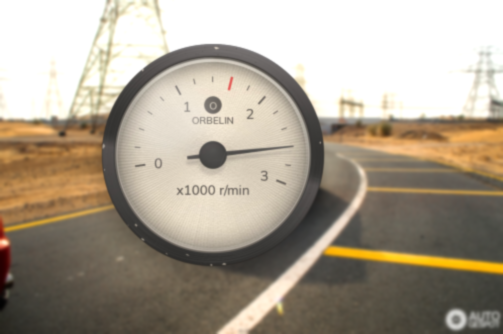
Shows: 2600 rpm
